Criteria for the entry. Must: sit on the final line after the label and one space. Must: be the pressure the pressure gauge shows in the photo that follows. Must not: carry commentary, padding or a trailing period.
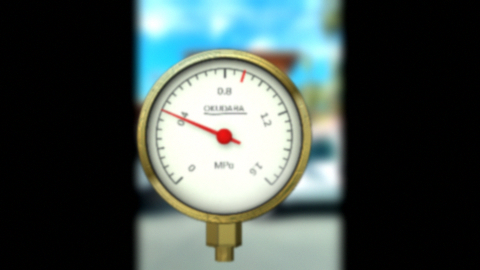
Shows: 0.4 MPa
